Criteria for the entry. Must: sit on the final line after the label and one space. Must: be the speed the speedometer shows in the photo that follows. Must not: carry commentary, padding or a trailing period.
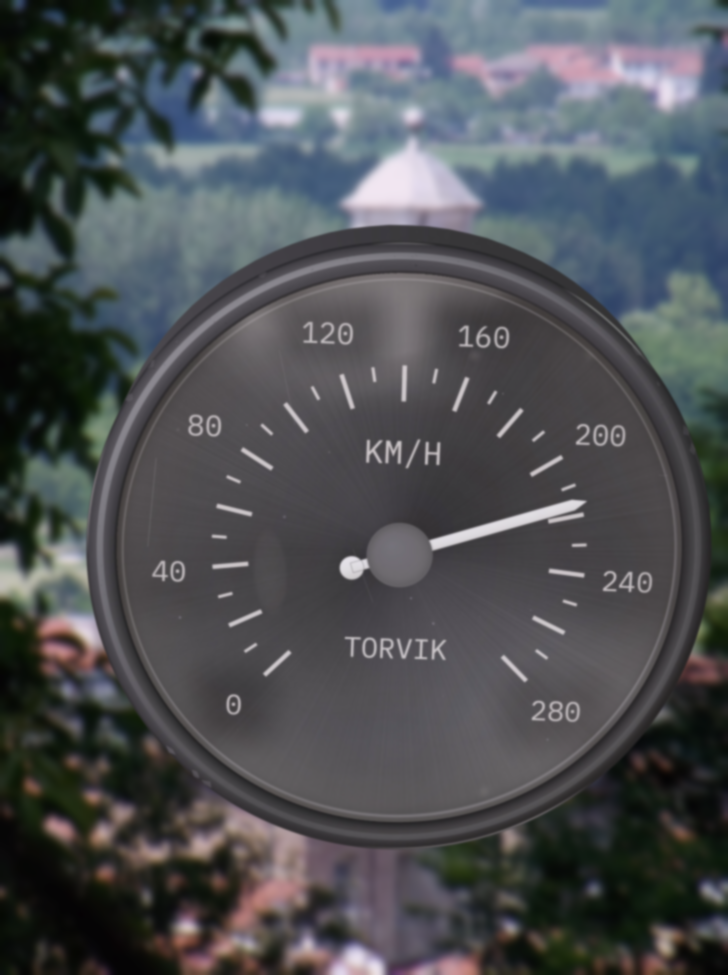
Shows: 215 km/h
